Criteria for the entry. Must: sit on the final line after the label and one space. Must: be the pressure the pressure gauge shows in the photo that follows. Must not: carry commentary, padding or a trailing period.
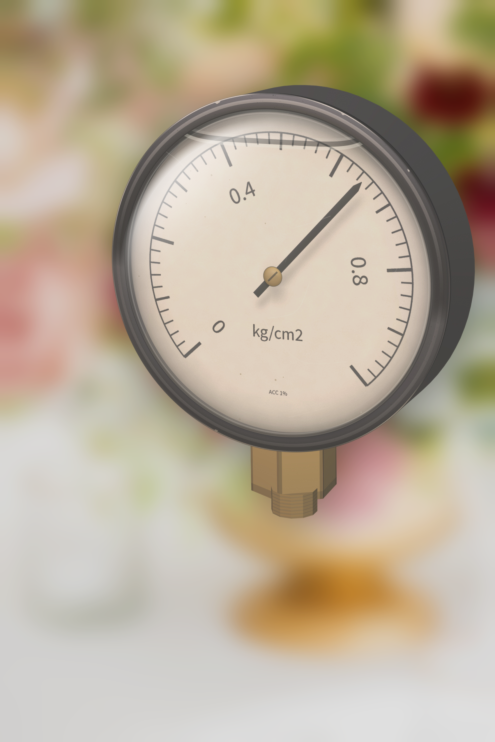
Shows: 0.65 kg/cm²
